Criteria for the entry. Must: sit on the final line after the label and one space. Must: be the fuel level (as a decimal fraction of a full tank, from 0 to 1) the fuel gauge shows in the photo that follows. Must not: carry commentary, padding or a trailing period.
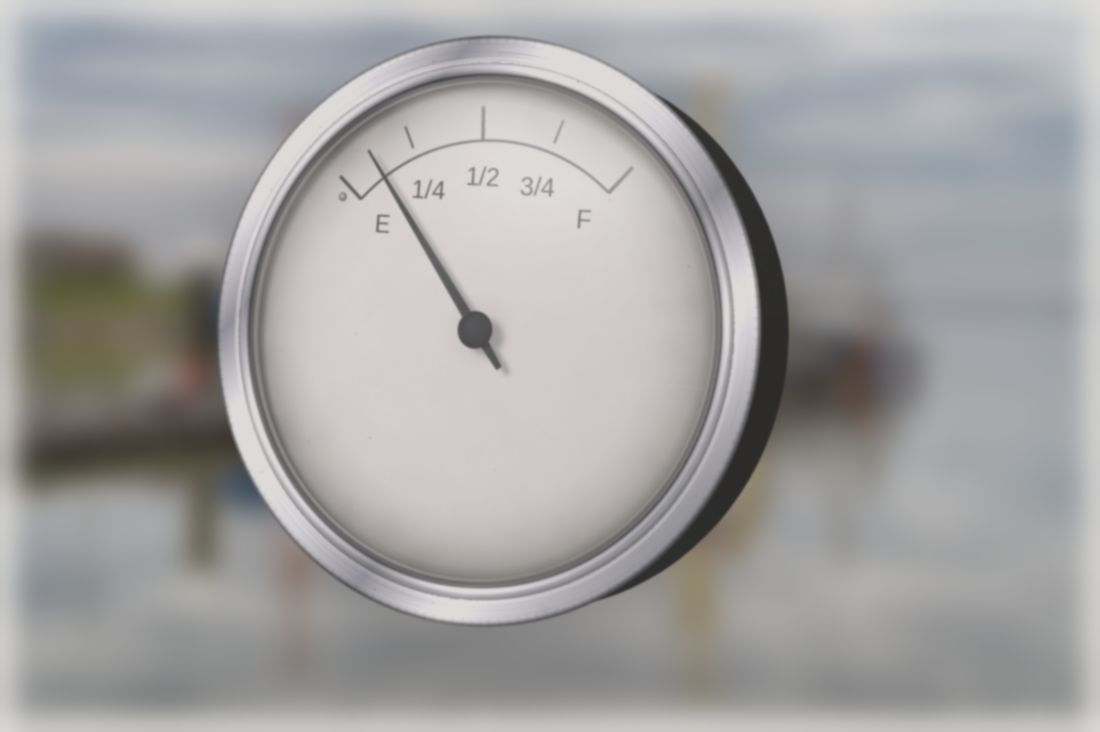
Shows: 0.125
